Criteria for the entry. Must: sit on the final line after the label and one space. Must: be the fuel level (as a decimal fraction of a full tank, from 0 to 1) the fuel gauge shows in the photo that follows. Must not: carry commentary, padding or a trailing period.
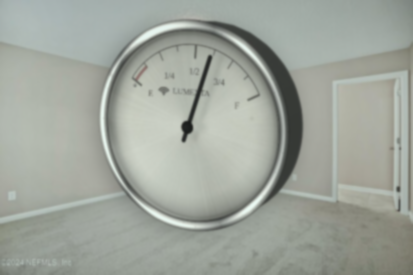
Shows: 0.625
